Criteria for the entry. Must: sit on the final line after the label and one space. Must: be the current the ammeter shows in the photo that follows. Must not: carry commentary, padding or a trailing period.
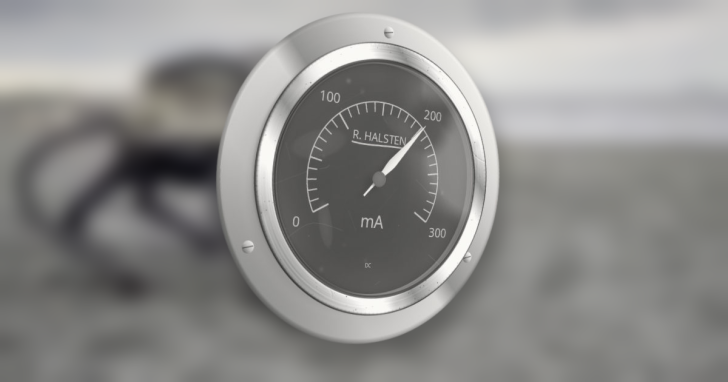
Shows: 200 mA
